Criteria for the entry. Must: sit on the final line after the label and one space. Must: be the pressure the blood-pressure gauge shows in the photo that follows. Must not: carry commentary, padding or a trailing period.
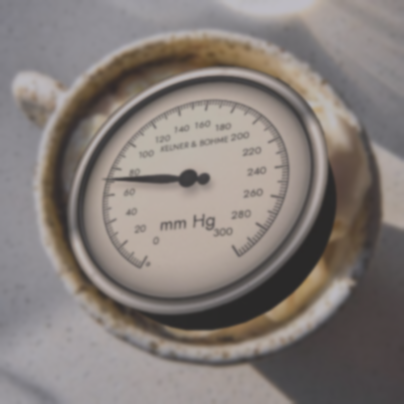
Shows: 70 mmHg
